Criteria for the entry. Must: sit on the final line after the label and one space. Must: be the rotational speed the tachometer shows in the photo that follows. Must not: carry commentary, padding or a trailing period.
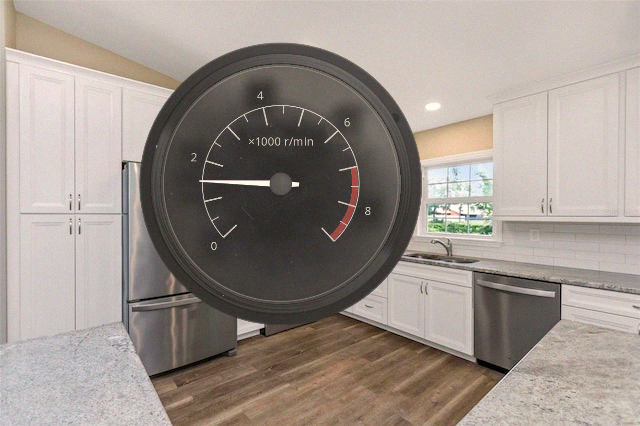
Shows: 1500 rpm
